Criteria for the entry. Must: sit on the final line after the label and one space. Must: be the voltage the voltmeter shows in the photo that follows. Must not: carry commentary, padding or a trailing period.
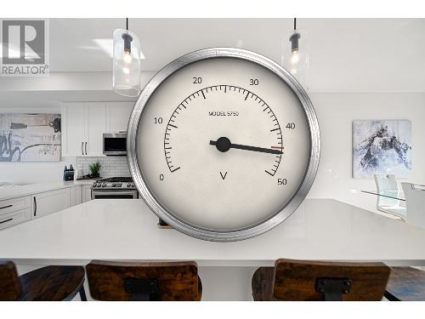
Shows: 45 V
